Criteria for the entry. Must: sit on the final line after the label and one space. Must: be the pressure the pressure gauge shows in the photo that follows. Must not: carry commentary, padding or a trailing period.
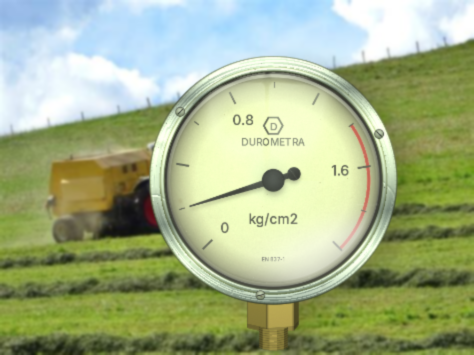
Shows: 0.2 kg/cm²
